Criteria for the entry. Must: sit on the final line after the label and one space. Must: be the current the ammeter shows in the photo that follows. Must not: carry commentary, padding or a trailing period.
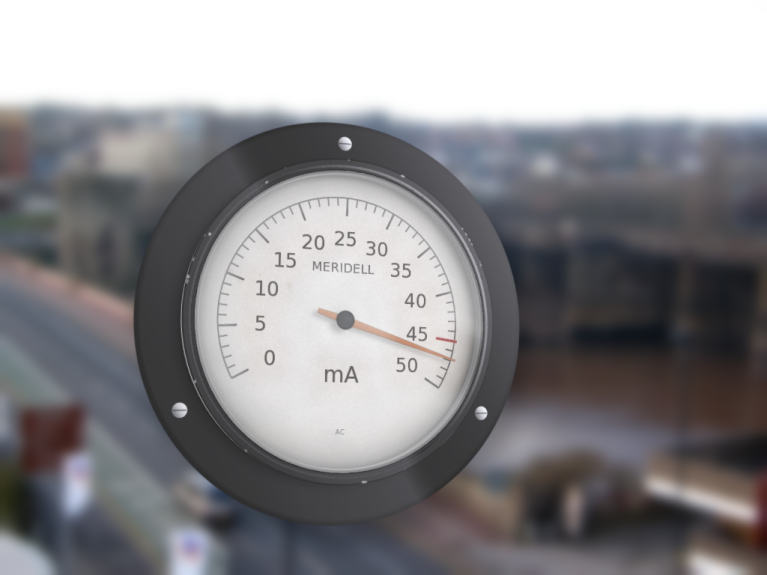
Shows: 47 mA
